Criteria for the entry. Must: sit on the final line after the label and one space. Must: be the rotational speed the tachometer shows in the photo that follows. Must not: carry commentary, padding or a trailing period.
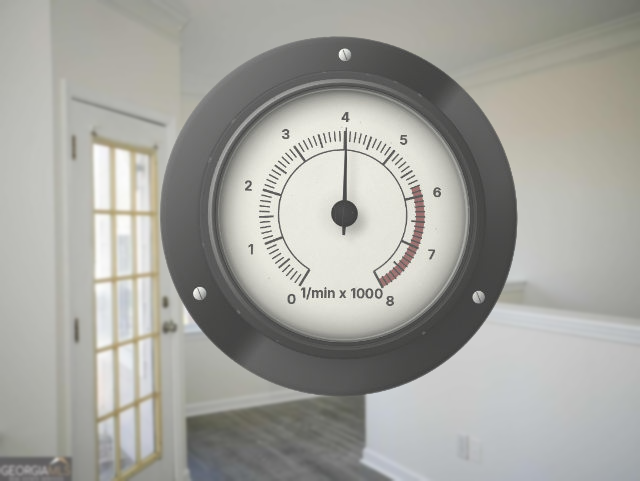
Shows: 4000 rpm
